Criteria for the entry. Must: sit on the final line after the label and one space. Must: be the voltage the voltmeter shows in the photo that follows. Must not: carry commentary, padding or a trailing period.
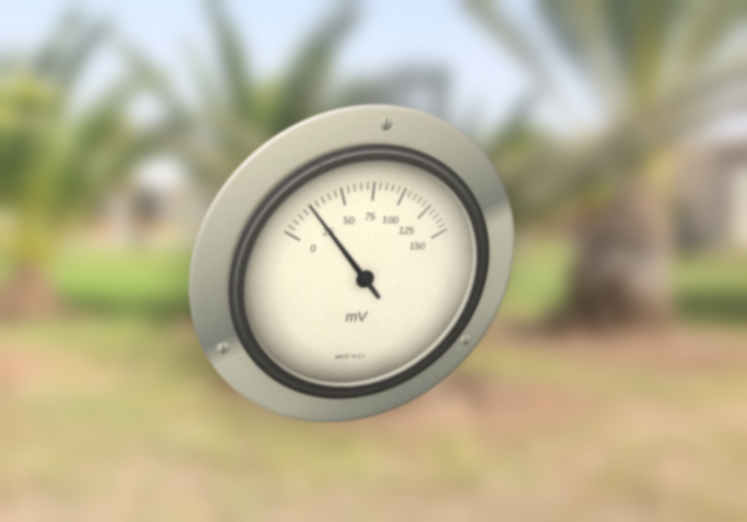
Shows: 25 mV
